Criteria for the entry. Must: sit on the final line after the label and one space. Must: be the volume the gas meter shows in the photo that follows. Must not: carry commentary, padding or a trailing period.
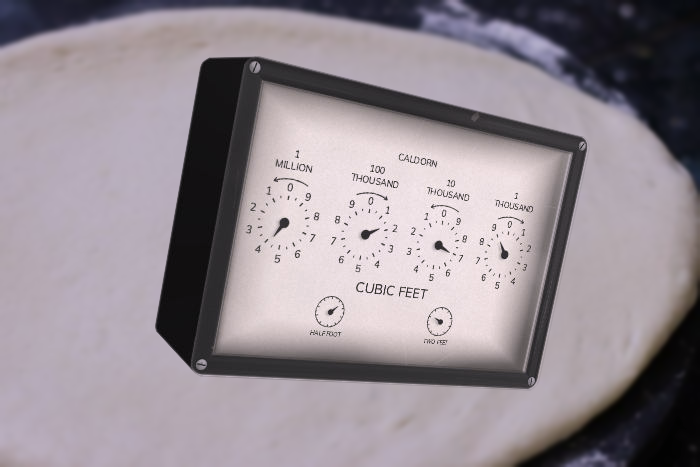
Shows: 416900 ft³
